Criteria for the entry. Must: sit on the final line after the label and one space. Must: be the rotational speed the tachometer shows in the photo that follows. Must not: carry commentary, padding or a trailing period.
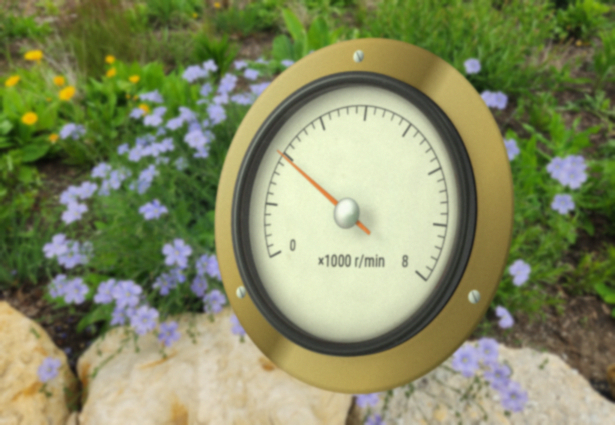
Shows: 2000 rpm
